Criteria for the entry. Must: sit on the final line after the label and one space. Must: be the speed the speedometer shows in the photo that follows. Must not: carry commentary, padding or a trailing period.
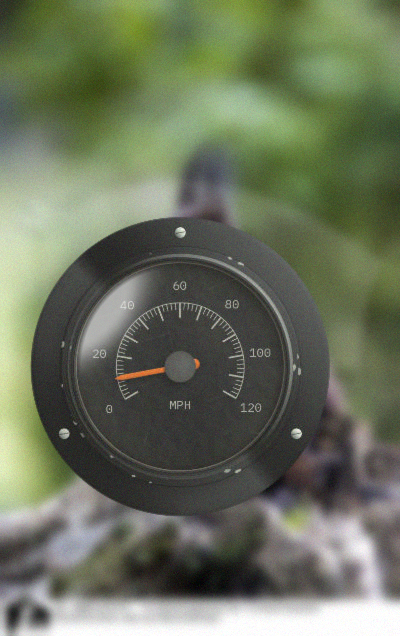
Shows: 10 mph
